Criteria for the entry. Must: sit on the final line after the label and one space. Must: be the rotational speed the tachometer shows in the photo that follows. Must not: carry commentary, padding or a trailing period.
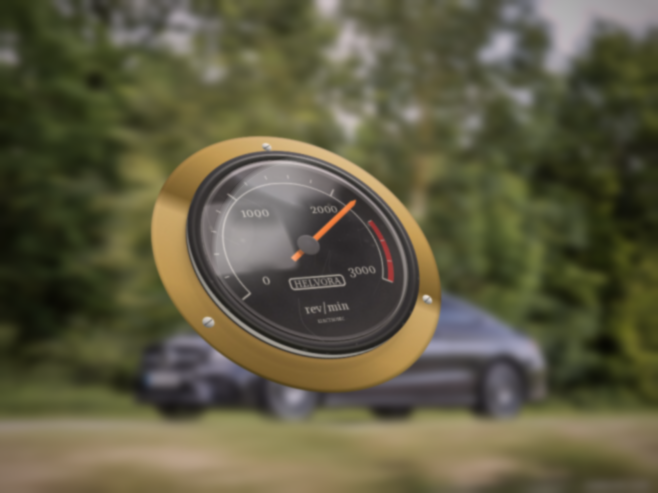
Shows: 2200 rpm
